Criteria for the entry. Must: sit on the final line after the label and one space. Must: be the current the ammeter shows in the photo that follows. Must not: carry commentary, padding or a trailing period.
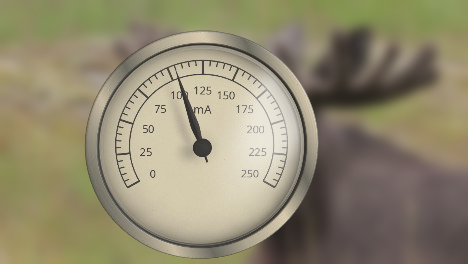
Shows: 105 mA
